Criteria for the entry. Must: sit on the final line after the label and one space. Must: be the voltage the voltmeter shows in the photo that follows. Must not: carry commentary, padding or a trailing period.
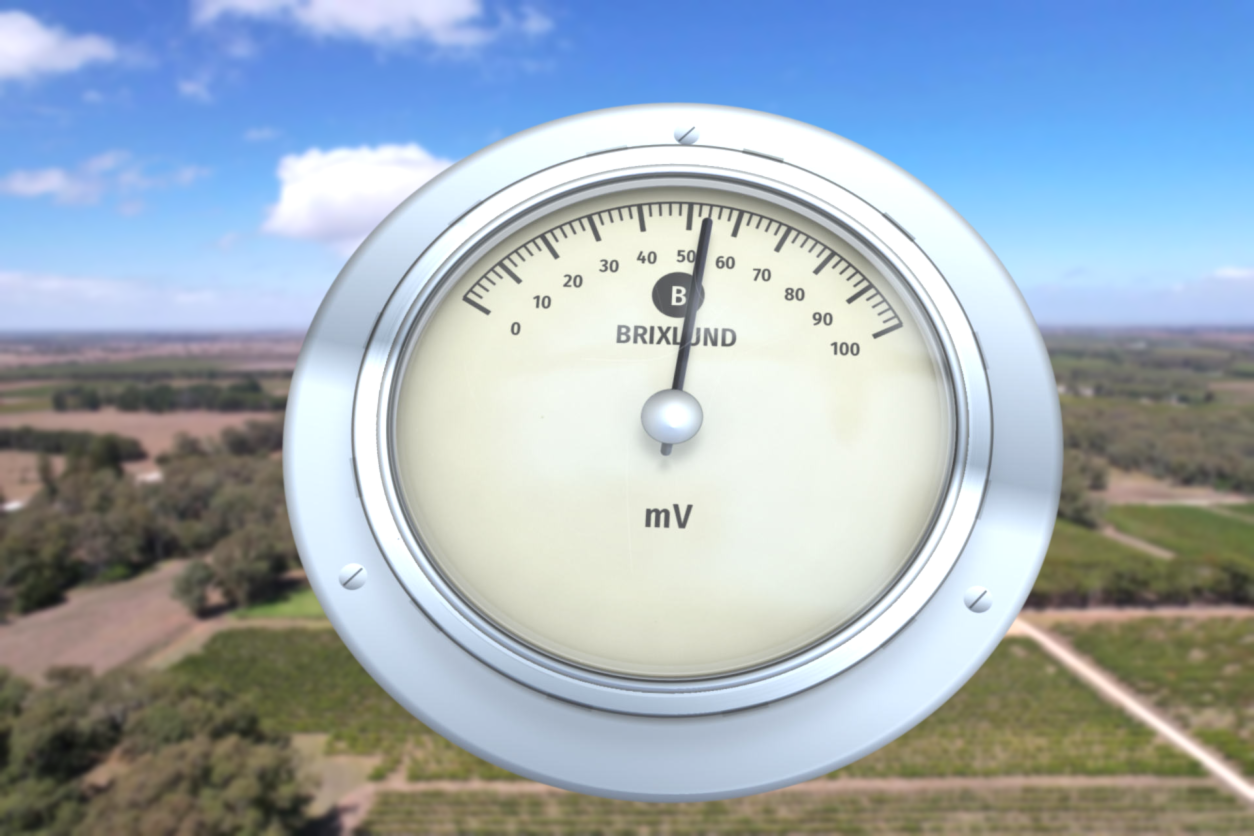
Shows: 54 mV
